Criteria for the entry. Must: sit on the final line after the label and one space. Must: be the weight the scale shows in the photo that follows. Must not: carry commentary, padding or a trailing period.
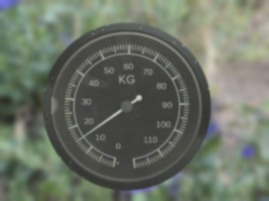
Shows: 15 kg
